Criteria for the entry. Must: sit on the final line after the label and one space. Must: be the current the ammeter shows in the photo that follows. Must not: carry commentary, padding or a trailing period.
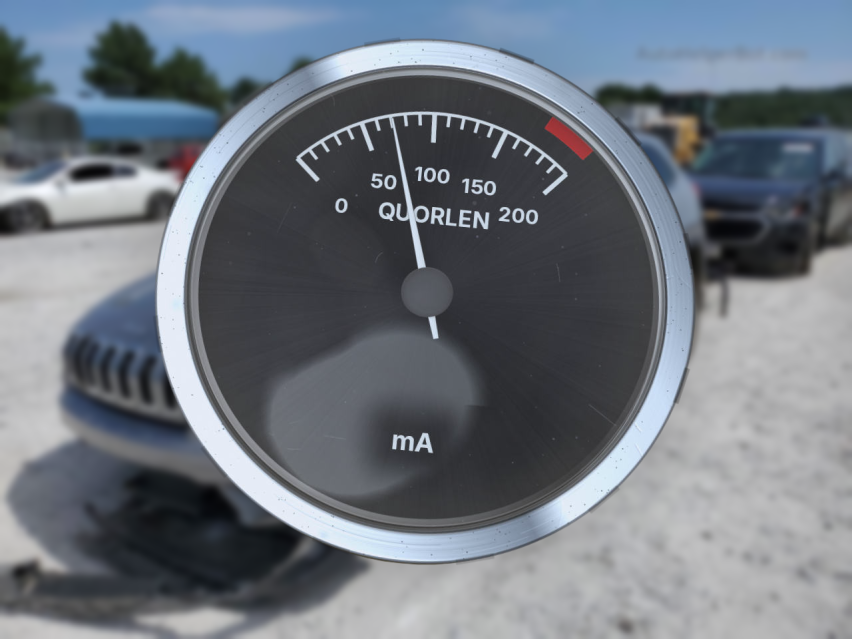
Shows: 70 mA
